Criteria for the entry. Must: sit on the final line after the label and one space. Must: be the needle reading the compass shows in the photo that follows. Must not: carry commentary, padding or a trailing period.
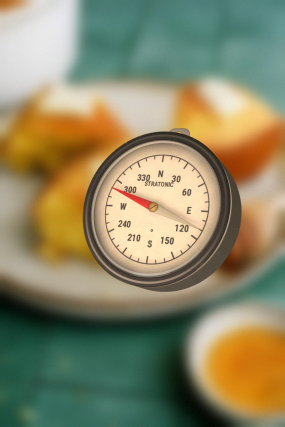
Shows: 290 °
